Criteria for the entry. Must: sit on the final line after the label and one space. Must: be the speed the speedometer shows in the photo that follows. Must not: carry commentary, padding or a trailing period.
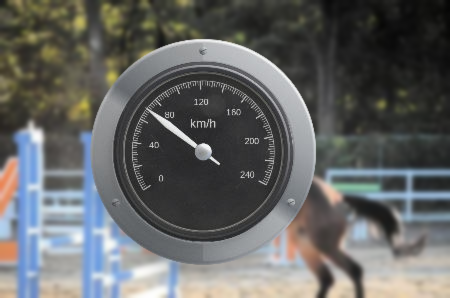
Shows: 70 km/h
